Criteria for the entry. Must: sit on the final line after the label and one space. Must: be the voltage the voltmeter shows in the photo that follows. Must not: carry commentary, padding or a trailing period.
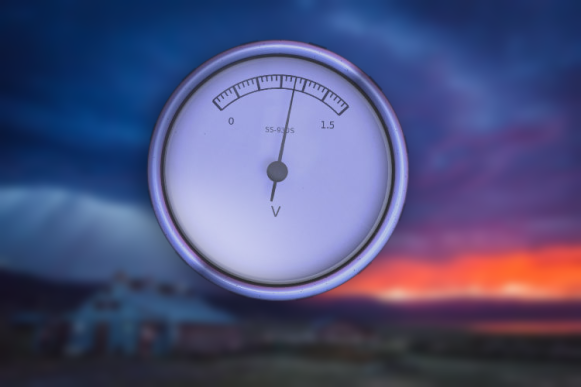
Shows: 0.9 V
